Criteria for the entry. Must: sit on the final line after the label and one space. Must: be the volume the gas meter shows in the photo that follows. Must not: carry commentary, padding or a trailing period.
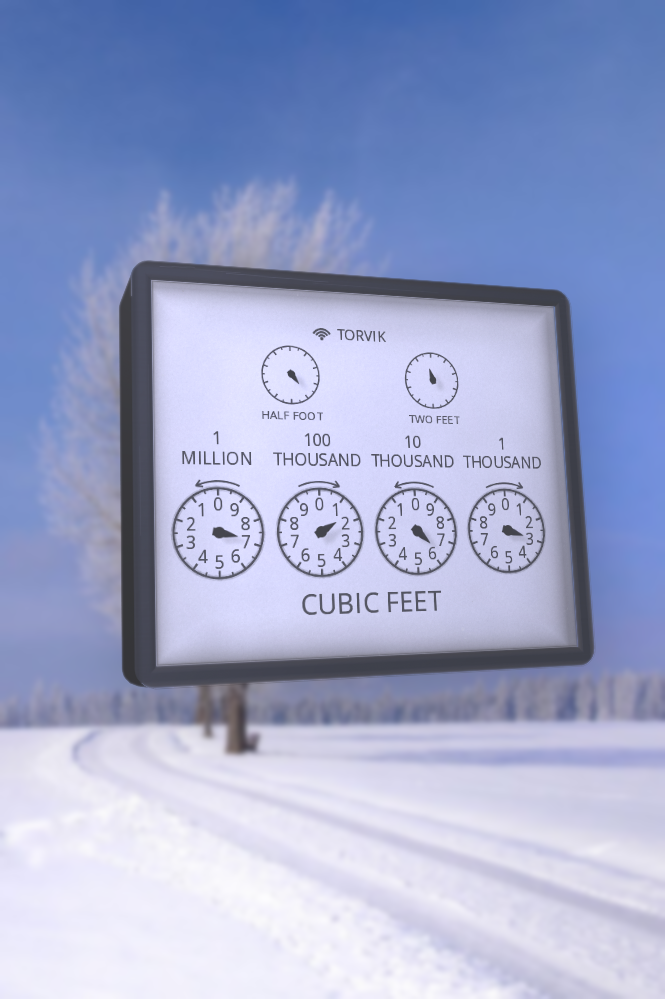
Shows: 716300 ft³
